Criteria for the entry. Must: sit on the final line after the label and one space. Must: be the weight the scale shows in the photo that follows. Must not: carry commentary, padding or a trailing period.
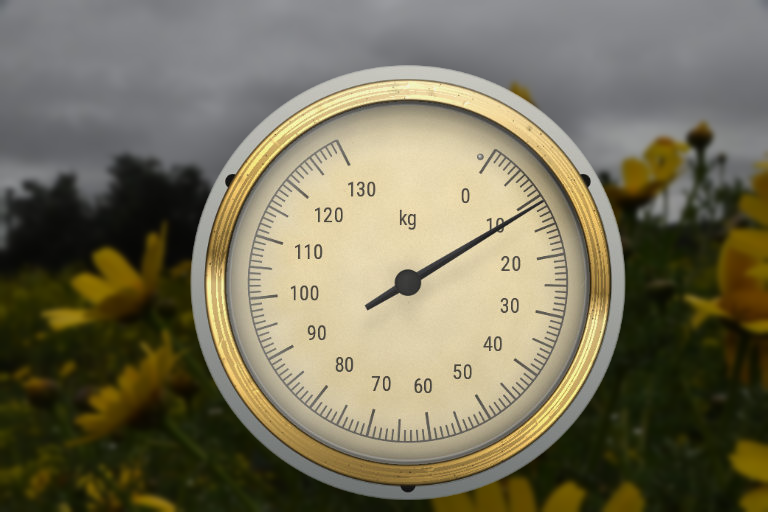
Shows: 11 kg
